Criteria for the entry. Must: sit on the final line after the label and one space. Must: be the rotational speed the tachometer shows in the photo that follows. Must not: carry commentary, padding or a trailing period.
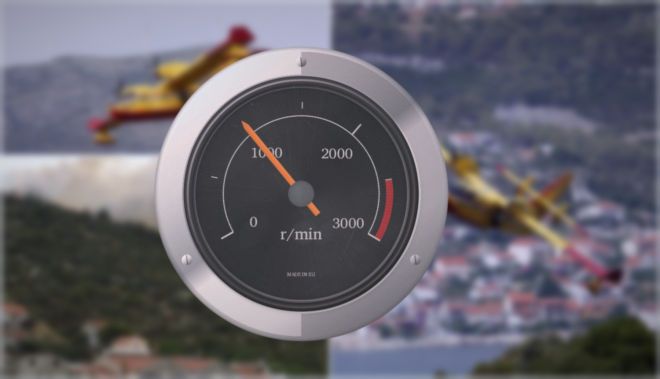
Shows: 1000 rpm
